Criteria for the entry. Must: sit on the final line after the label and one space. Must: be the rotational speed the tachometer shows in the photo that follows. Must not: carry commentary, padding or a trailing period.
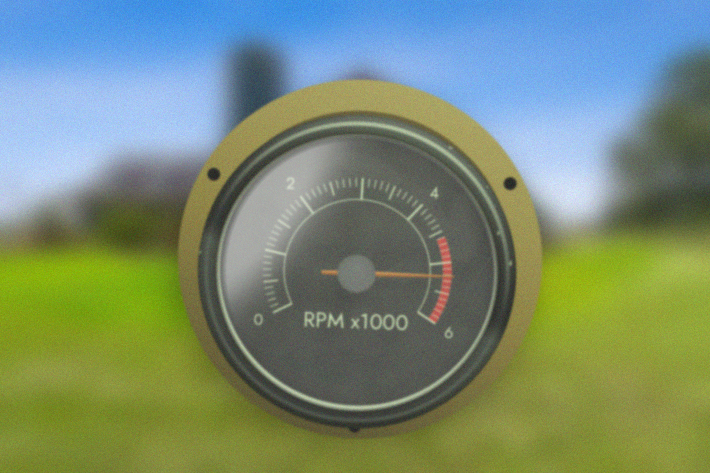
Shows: 5200 rpm
